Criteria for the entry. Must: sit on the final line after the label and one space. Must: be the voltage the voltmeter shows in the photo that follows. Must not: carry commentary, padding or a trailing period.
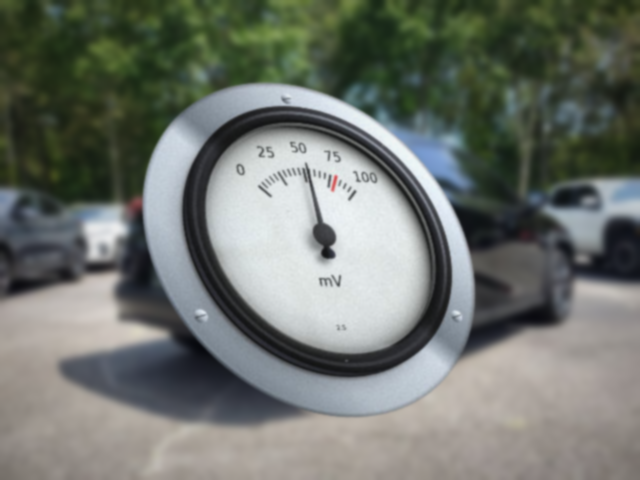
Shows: 50 mV
